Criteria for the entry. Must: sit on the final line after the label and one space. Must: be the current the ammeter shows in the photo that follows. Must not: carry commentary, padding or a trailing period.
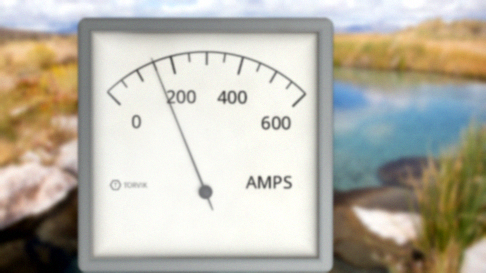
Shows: 150 A
